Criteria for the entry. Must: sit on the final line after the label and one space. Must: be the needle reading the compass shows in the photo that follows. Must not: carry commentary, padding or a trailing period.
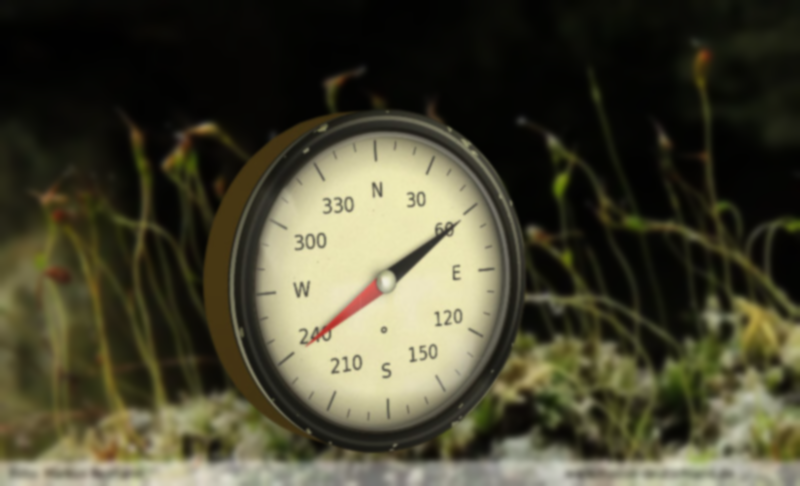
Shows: 240 °
